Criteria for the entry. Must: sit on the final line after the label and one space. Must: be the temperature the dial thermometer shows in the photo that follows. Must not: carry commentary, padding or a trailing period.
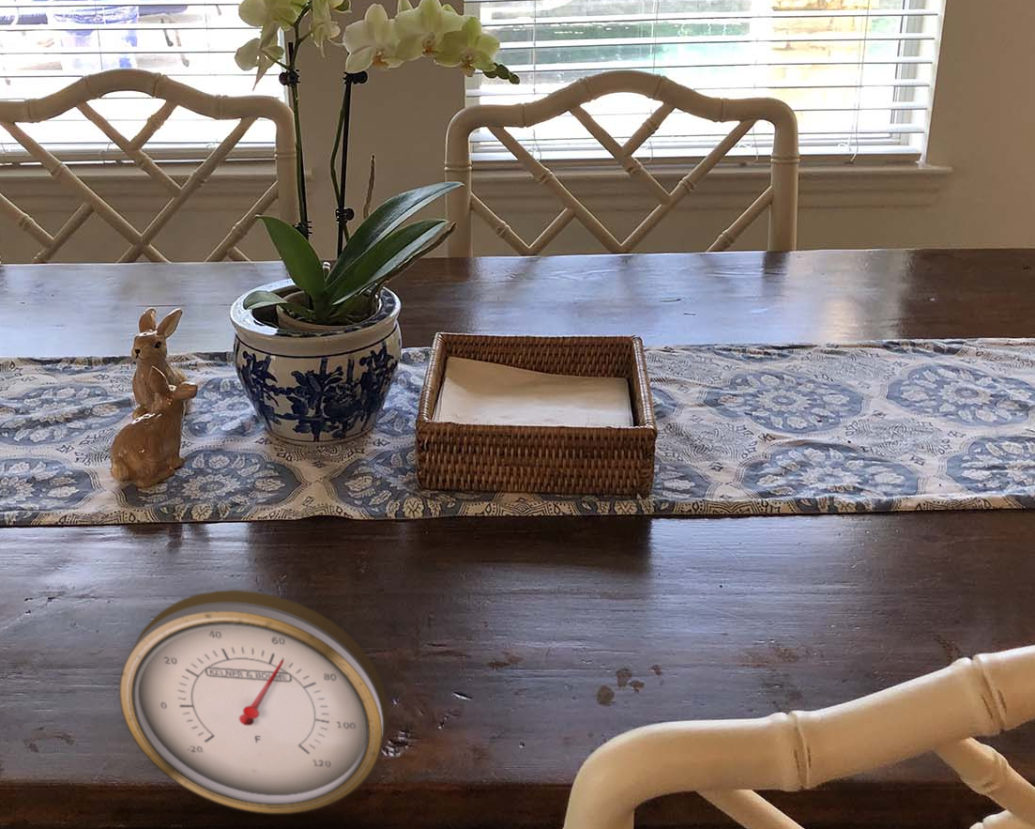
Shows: 64 °F
